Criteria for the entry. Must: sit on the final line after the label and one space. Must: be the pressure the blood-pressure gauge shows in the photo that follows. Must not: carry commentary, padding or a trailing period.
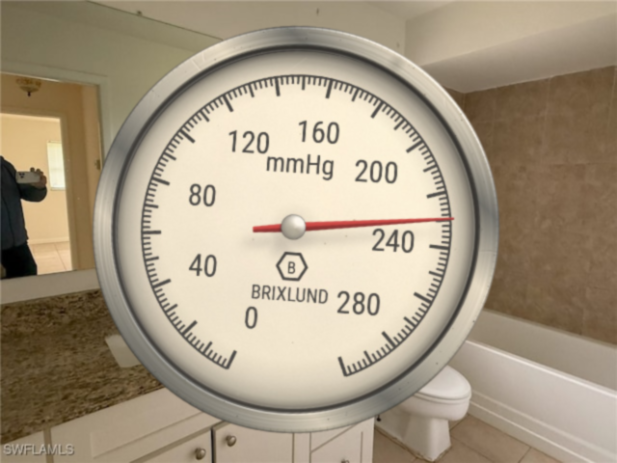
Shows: 230 mmHg
